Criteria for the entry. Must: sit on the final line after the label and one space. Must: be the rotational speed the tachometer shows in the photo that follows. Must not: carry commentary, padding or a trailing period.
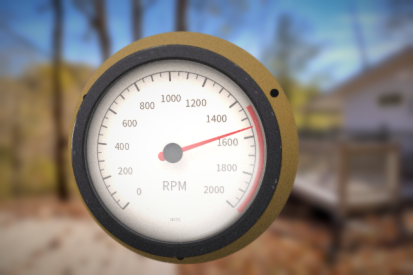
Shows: 1550 rpm
